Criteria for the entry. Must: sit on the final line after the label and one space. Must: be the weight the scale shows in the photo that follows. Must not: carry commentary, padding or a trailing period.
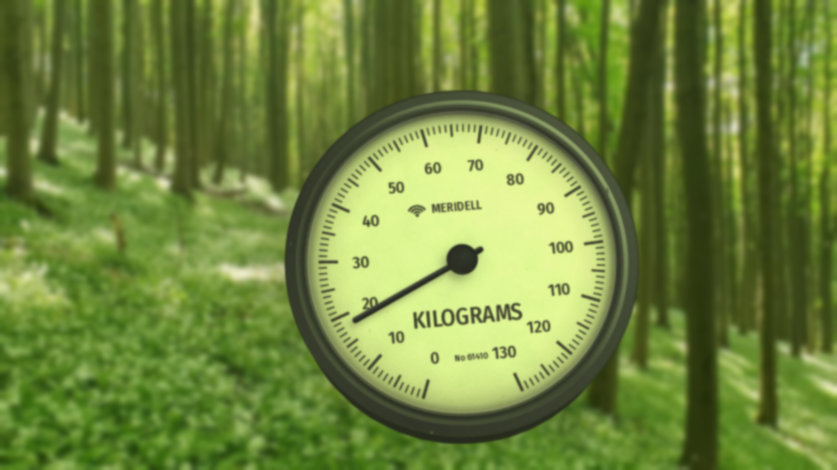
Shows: 18 kg
